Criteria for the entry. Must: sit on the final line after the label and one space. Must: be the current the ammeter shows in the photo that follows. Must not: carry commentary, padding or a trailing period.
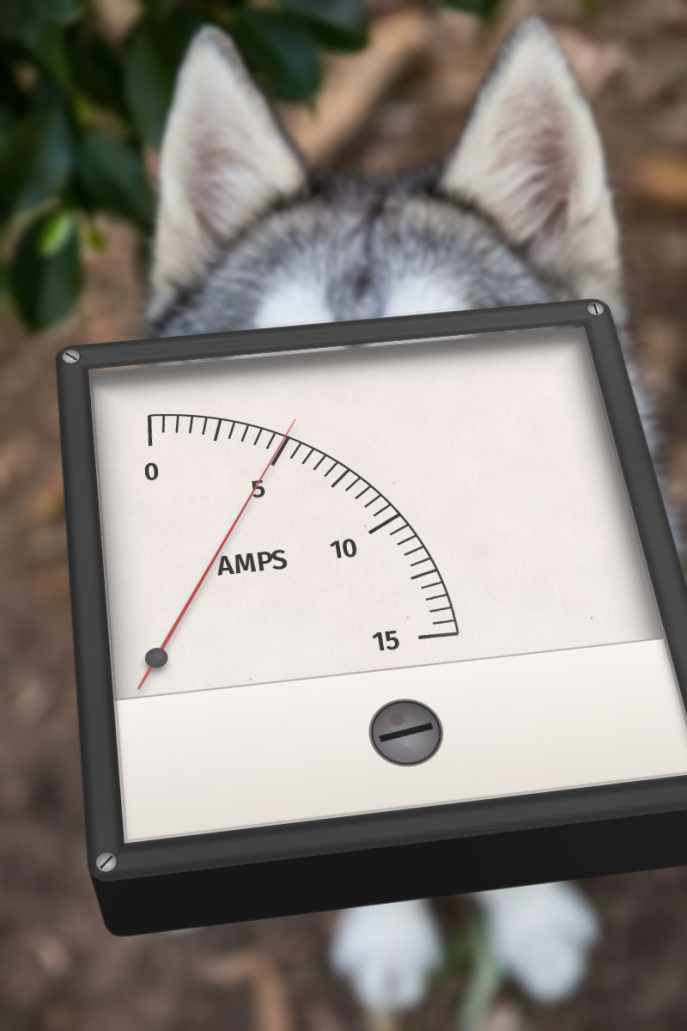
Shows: 5 A
